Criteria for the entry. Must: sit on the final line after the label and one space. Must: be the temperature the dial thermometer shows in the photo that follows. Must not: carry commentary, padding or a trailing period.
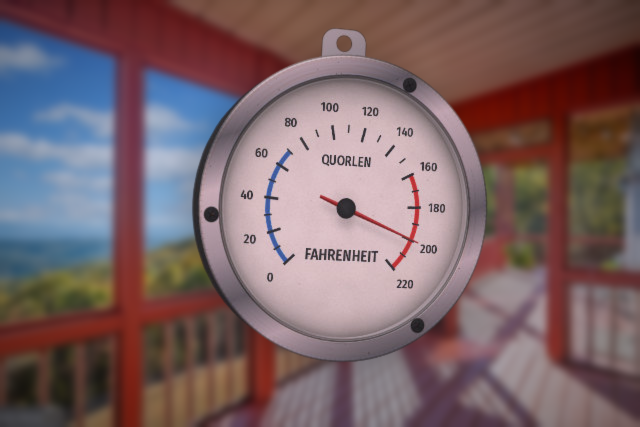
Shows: 200 °F
